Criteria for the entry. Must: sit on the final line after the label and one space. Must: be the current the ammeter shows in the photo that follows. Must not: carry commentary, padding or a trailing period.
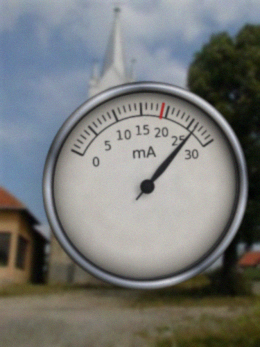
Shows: 26 mA
